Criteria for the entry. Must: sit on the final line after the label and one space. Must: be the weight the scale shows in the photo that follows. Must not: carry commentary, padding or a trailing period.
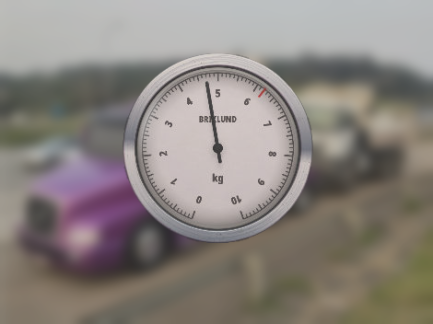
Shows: 4.7 kg
